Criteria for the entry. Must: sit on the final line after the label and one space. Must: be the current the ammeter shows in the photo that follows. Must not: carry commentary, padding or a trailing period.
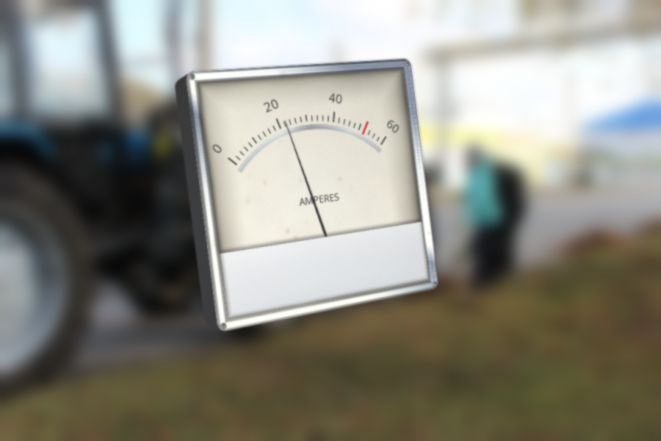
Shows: 22 A
